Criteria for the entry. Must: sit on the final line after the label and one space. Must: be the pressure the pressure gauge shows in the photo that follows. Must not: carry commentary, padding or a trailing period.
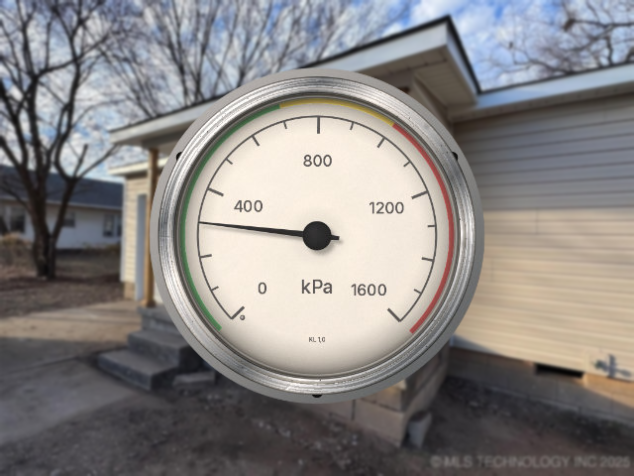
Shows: 300 kPa
